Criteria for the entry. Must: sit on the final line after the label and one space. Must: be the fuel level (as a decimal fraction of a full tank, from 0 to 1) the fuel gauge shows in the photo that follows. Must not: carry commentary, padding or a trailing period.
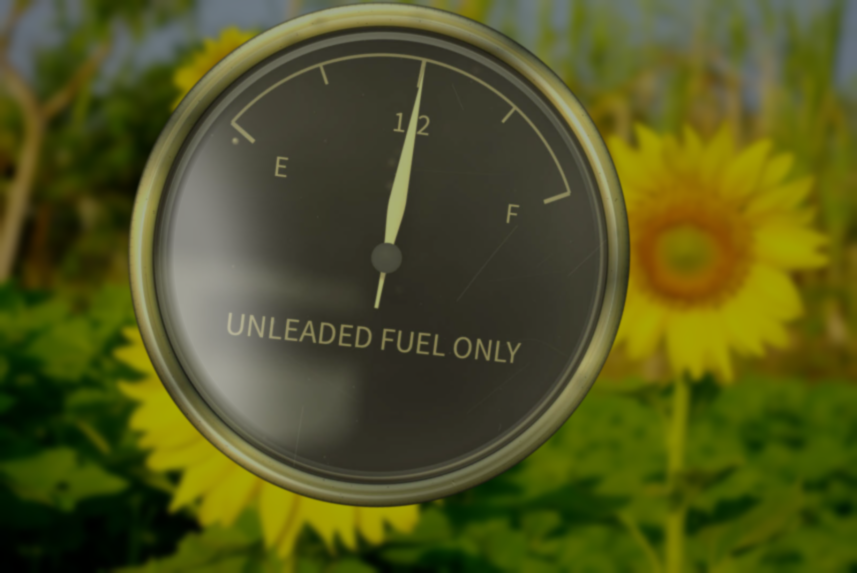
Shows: 0.5
